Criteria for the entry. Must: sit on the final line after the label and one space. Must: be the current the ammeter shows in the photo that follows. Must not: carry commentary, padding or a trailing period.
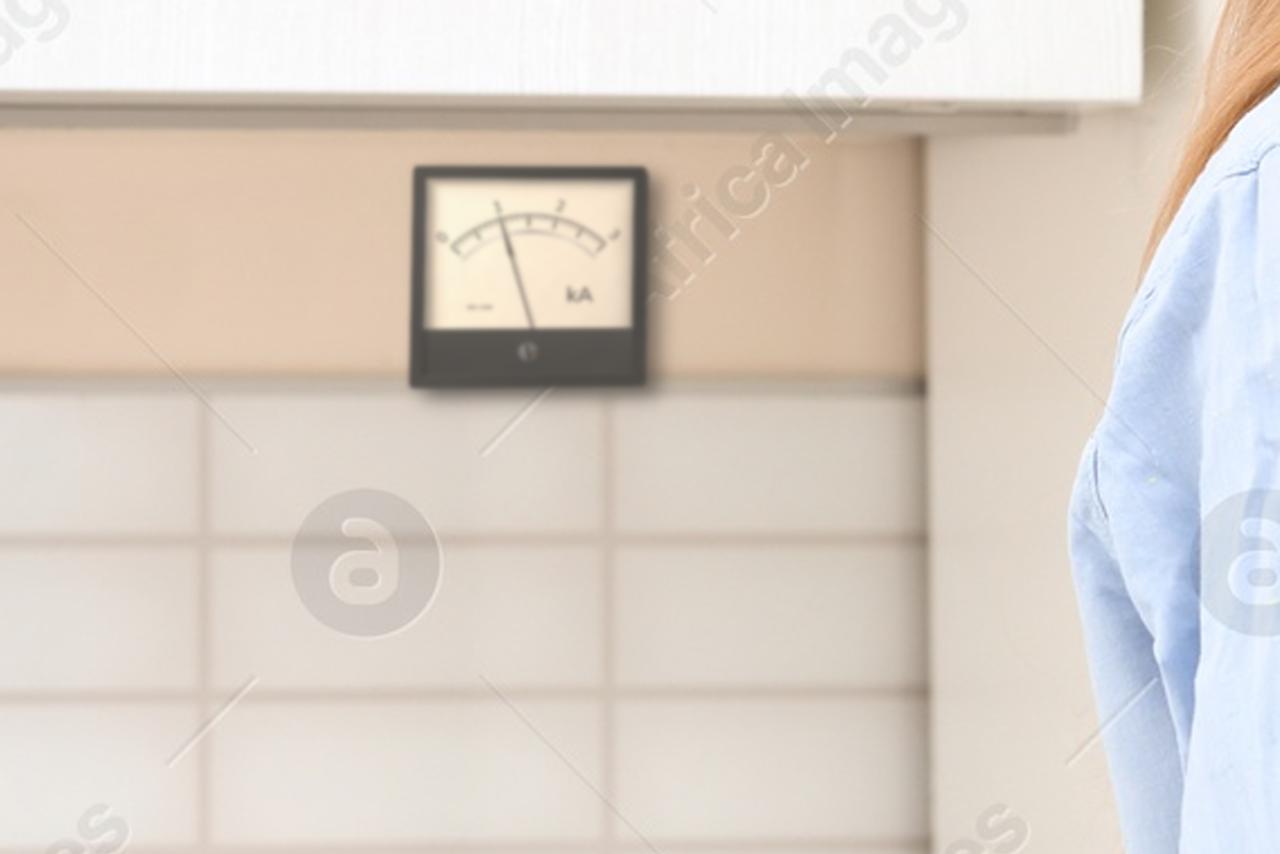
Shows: 1 kA
